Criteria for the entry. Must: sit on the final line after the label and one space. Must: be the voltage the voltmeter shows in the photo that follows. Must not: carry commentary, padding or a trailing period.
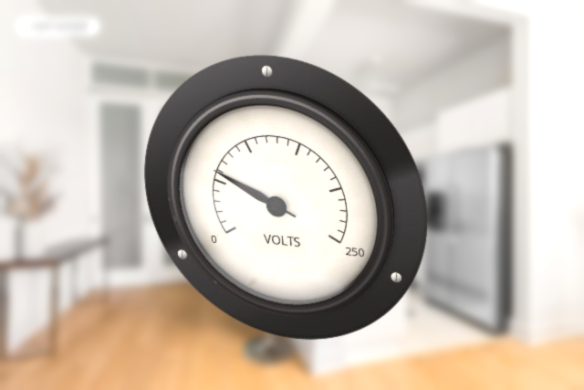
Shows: 60 V
